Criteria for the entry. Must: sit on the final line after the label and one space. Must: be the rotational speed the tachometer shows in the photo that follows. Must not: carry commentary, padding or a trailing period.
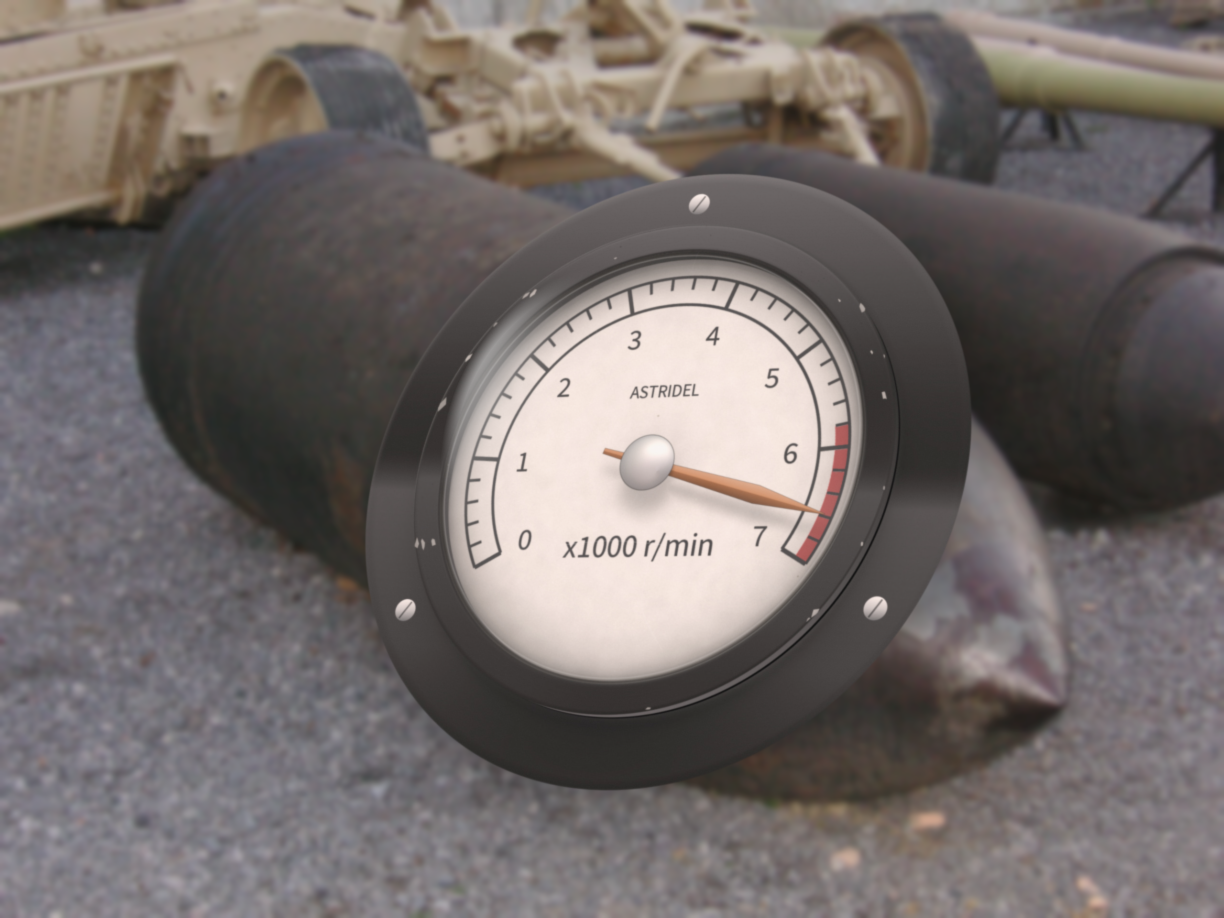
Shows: 6600 rpm
